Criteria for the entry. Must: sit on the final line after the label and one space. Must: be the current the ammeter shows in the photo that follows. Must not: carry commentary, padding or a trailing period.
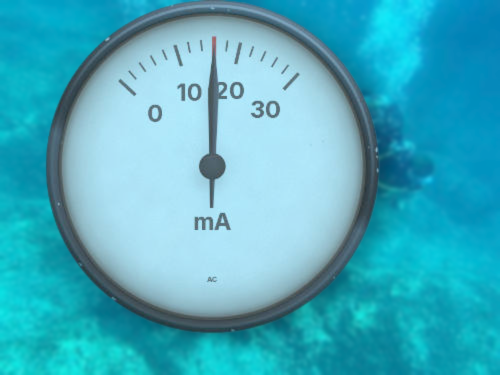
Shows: 16 mA
